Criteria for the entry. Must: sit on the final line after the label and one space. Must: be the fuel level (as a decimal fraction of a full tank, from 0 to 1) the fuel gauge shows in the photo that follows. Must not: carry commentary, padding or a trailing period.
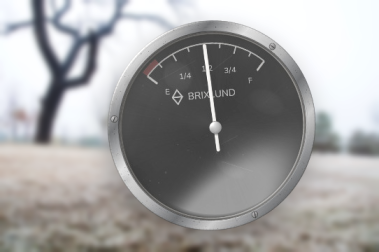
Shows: 0.5
